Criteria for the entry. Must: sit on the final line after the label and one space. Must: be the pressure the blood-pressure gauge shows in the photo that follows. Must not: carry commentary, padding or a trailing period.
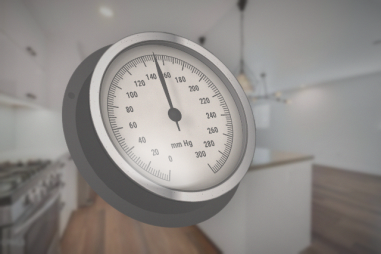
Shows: 150 mmHg
